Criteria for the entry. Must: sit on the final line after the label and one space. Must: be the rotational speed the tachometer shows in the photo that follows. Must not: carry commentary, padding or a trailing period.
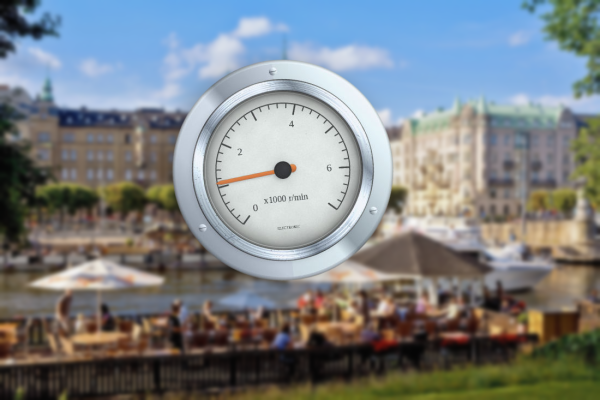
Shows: 1100 rpm
